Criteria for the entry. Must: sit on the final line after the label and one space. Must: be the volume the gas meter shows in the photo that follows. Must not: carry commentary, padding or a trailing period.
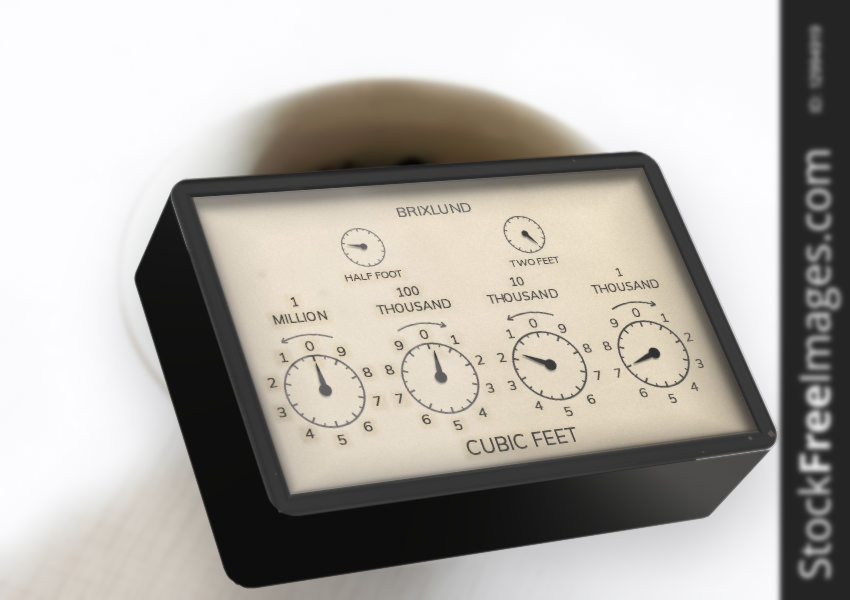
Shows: 1700 ft³
